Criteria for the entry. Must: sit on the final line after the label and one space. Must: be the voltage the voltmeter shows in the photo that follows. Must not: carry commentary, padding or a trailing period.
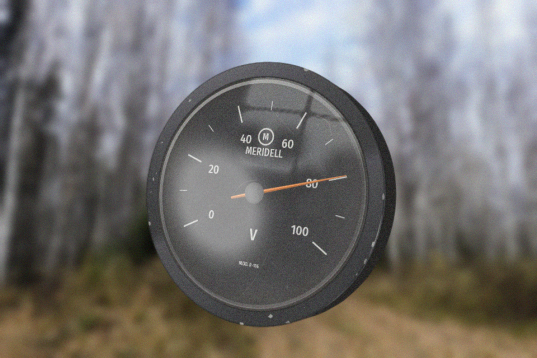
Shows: 80 V
